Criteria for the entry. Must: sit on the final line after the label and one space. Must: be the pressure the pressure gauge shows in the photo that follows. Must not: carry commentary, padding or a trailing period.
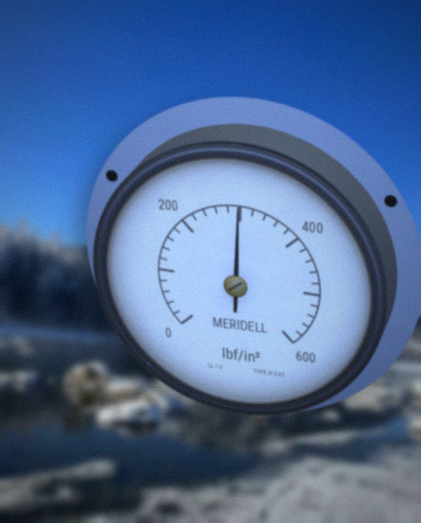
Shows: 300 psi
